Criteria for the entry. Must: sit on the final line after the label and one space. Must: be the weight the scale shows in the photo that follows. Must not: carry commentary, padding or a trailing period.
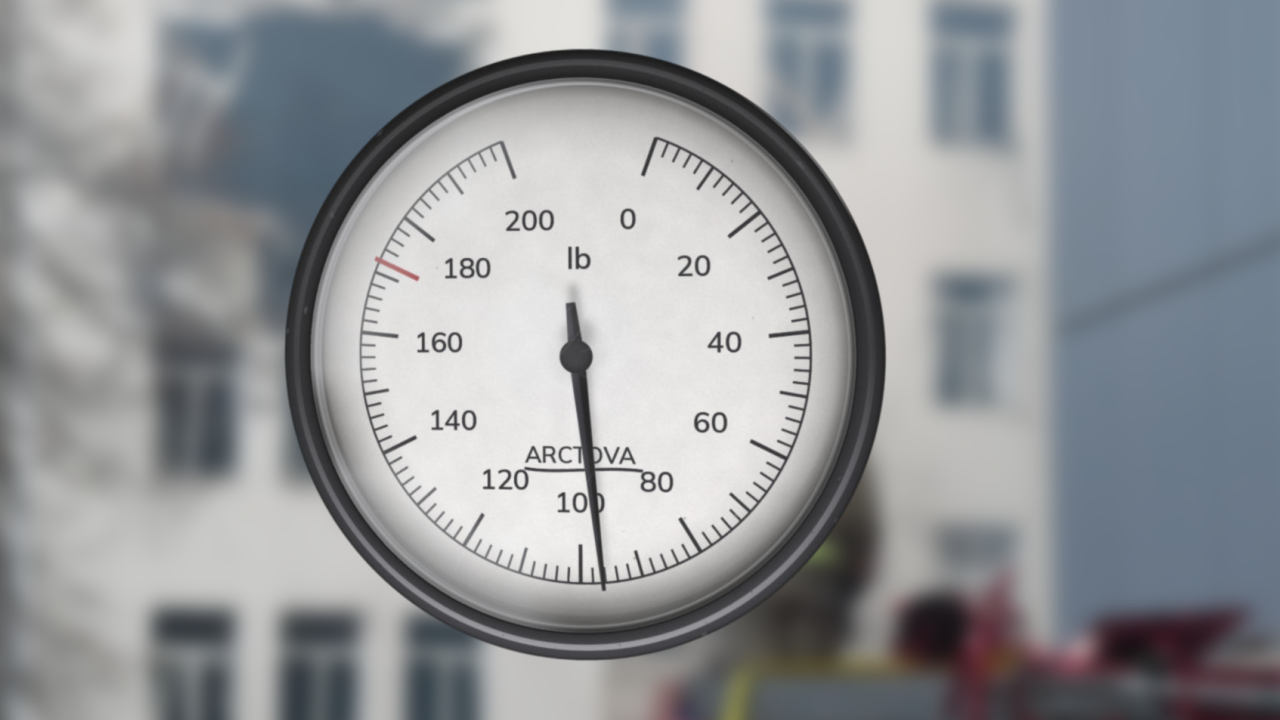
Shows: 96 lb
